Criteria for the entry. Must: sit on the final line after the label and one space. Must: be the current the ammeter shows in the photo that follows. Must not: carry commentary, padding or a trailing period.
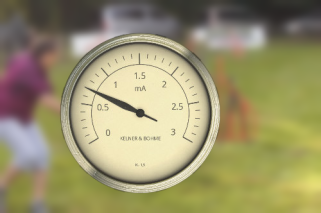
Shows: 0.7 mA
